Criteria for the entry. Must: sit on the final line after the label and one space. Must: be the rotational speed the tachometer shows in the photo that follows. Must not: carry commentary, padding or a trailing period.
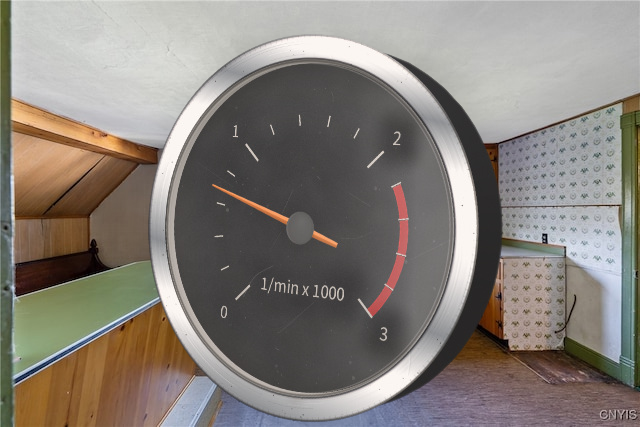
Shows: 700 rpm
